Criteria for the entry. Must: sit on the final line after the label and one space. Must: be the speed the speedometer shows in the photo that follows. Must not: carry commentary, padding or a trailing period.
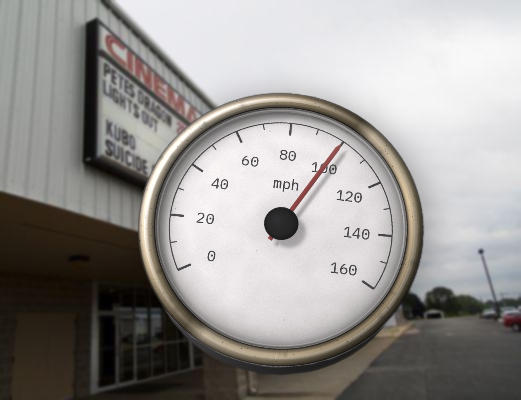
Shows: 100 mph
